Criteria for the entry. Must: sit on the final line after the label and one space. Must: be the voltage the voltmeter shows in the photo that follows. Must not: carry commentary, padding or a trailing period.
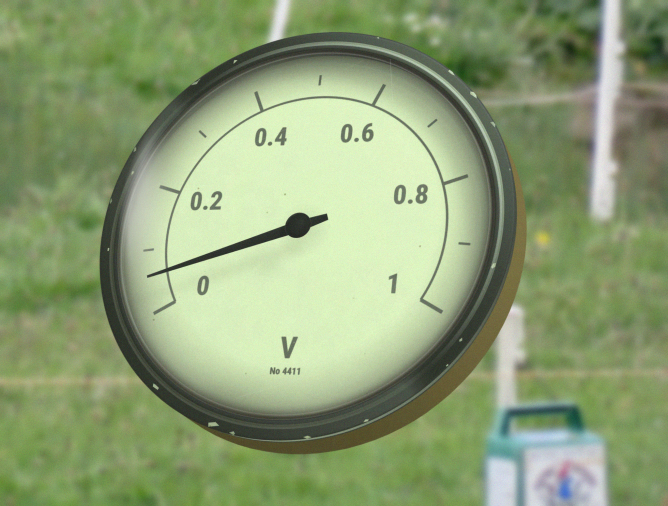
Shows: 0.05 V
